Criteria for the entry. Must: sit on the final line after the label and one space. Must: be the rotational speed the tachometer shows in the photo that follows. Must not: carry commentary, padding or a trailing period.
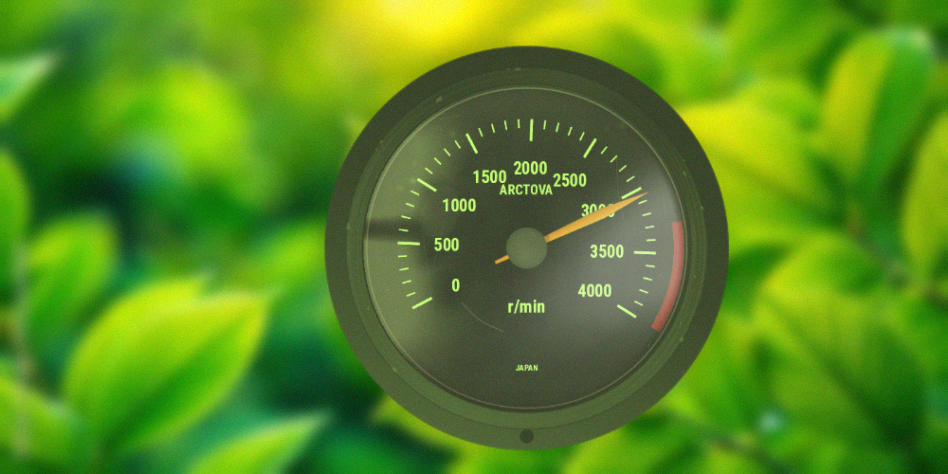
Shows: 3050 rpm
